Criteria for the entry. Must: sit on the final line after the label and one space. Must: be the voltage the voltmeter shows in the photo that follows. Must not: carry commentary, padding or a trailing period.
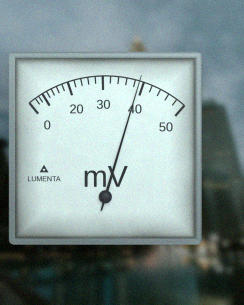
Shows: 39 mV
